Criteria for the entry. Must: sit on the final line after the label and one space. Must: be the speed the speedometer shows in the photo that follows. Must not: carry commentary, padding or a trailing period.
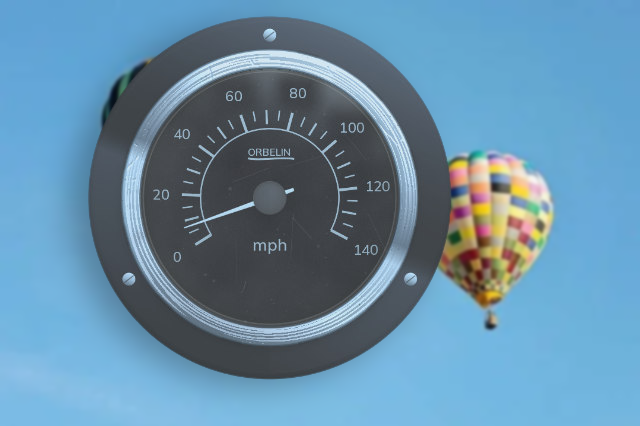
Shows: 7.5 mph
